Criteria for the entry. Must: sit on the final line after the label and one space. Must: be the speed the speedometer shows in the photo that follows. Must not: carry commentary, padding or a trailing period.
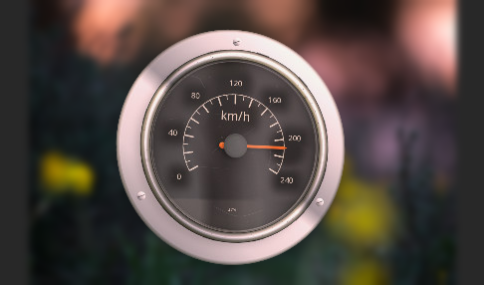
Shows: 210 km/h
